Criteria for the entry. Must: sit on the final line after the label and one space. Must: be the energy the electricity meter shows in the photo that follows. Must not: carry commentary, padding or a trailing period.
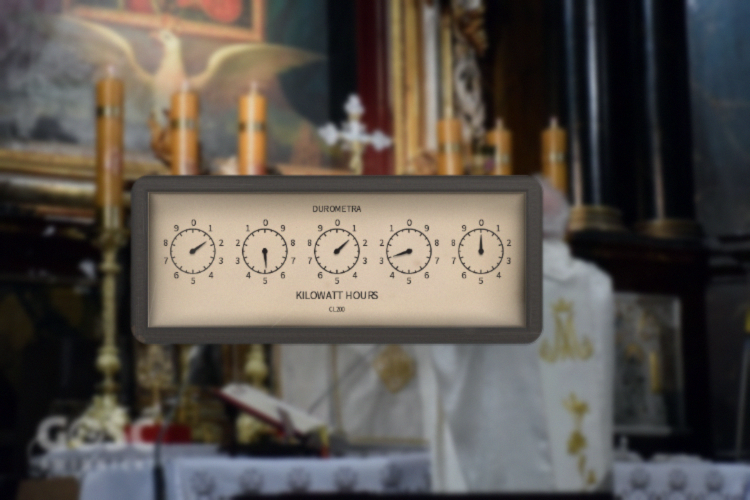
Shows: 15130 kWh
